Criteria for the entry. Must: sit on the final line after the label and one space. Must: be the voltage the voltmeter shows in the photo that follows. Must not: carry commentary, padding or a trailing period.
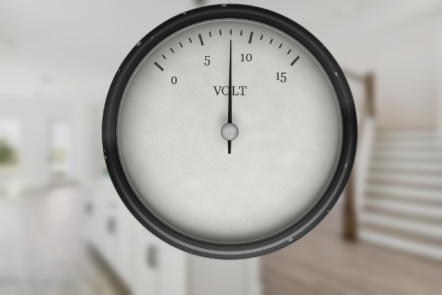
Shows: 8 V
